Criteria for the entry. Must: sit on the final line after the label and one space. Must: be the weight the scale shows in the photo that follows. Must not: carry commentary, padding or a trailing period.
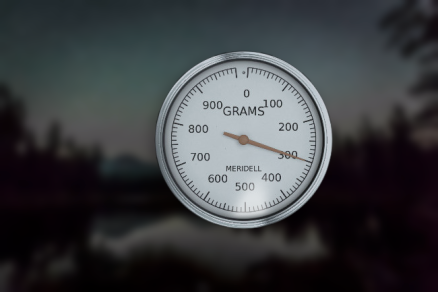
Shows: 300 g
